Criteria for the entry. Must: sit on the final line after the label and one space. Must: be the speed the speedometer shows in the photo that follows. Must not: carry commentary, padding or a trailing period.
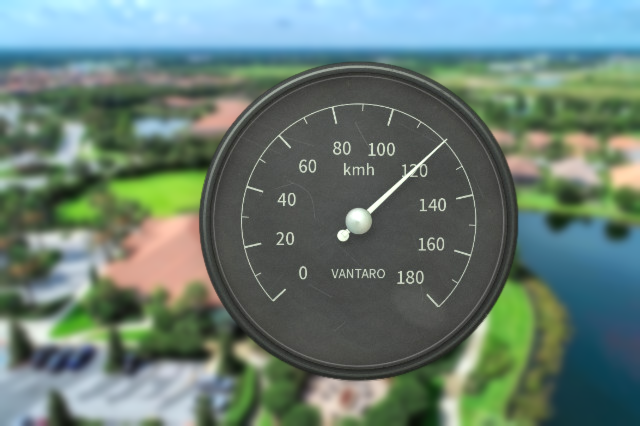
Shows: 120 km/h
